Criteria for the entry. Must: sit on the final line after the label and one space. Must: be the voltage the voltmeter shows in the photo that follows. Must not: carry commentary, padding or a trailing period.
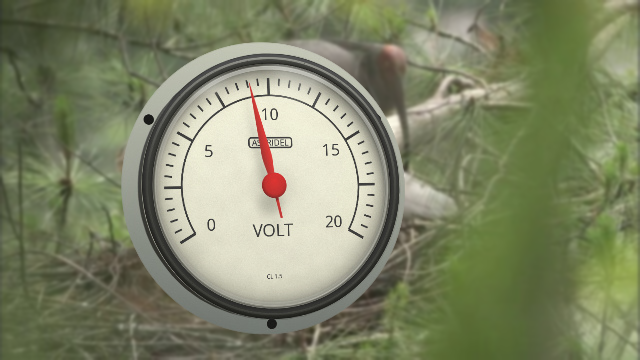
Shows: 9 V
